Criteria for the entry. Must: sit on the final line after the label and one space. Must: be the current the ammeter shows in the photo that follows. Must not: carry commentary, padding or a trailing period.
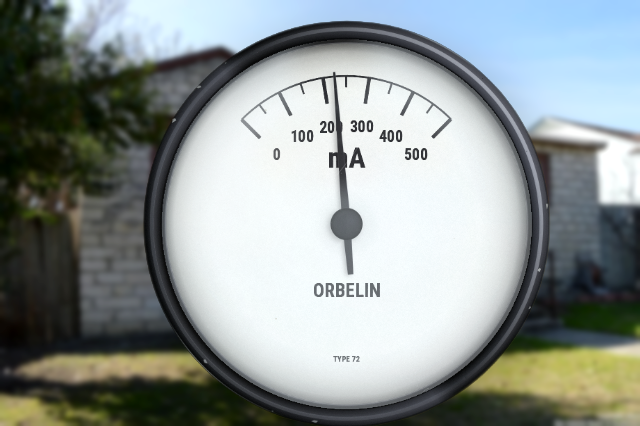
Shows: 225 mA
